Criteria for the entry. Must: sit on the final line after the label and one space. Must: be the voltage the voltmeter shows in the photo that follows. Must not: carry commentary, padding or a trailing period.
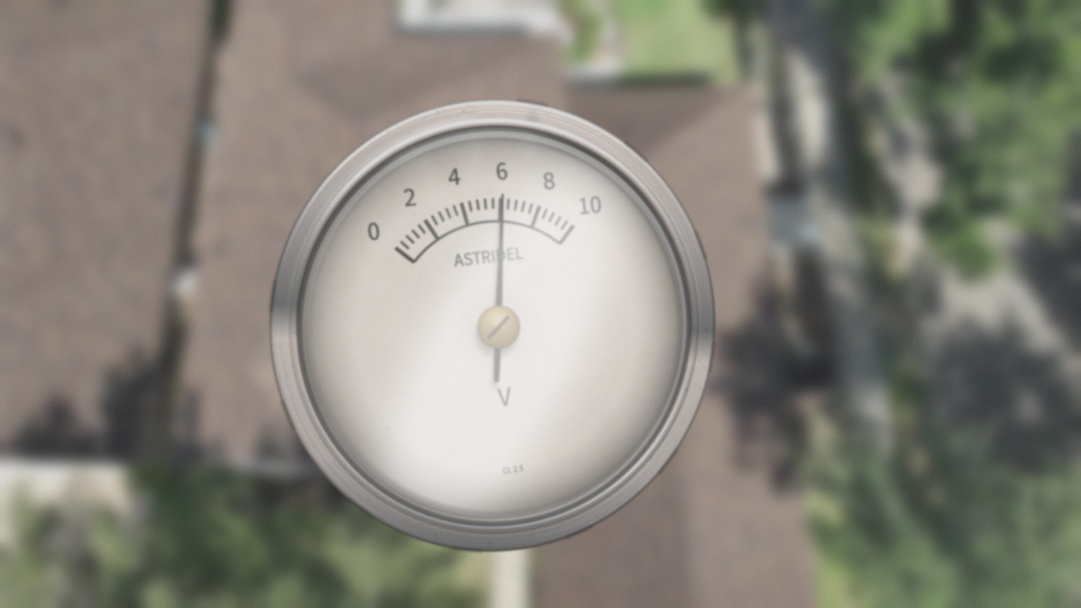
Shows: 6 V
